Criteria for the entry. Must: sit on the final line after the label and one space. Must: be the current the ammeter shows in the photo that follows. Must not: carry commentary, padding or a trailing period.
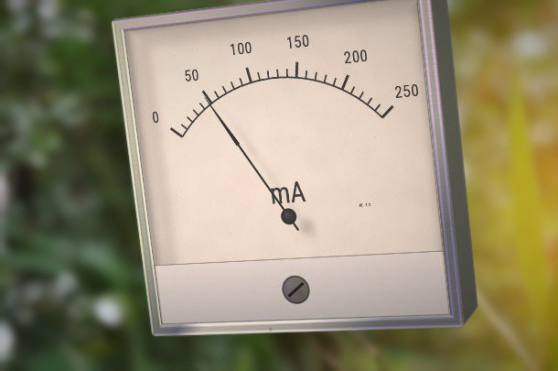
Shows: 50 mA
